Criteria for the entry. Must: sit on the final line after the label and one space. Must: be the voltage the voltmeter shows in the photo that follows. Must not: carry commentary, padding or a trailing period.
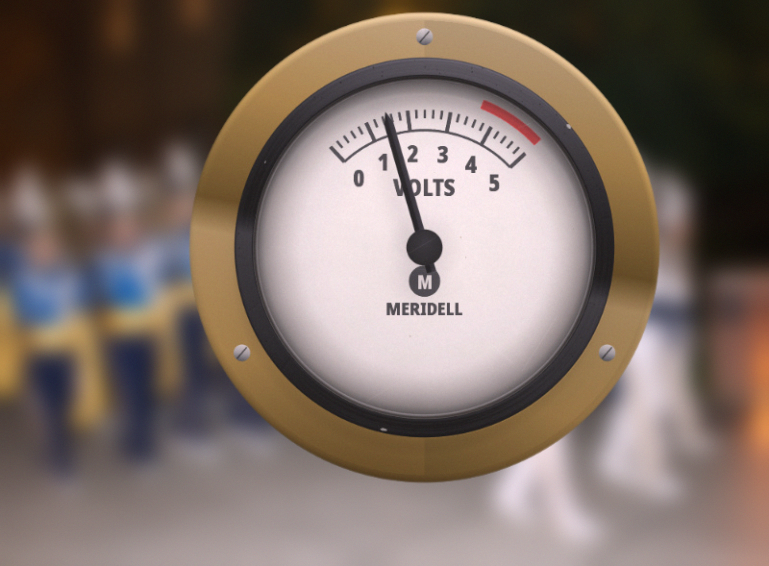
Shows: 1.5 V
